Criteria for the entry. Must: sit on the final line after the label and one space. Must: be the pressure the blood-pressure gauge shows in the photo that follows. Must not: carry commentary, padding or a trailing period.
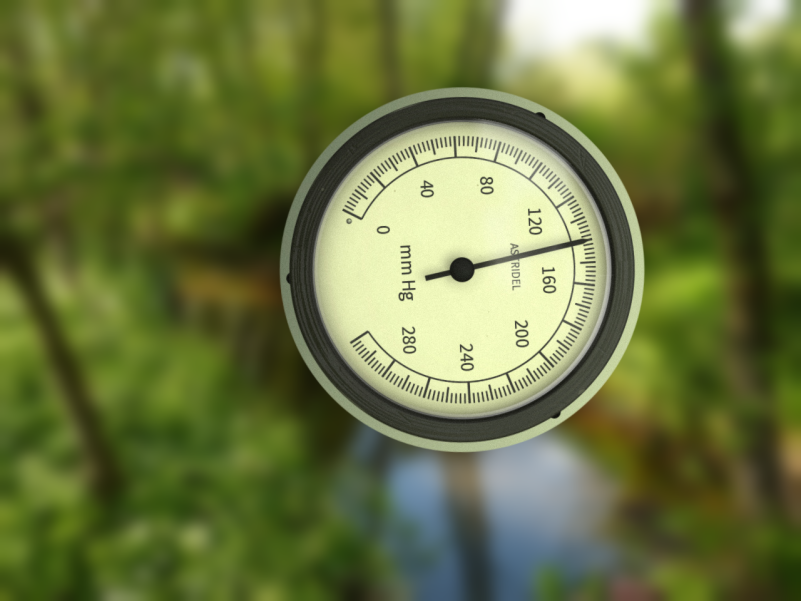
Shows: 140 mmHg
